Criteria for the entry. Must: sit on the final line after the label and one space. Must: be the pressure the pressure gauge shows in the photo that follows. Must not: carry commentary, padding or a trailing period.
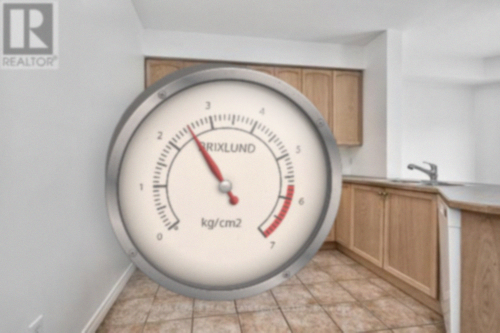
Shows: 2.5 kg/cm²
